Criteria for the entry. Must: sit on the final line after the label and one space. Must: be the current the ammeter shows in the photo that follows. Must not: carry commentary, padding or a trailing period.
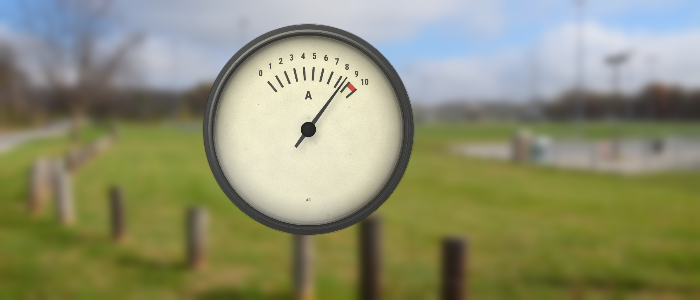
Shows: 8.5 A
